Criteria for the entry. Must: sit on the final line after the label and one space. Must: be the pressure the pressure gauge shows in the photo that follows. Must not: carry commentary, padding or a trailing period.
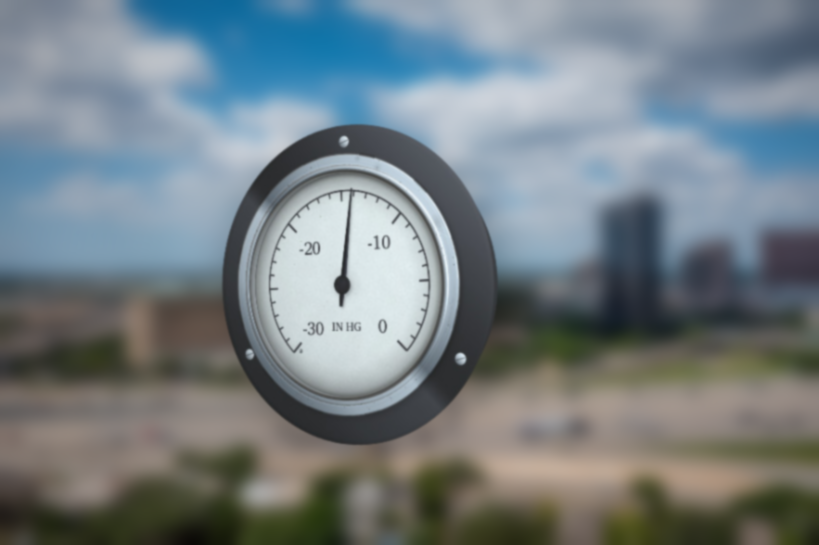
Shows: -14 inHg
